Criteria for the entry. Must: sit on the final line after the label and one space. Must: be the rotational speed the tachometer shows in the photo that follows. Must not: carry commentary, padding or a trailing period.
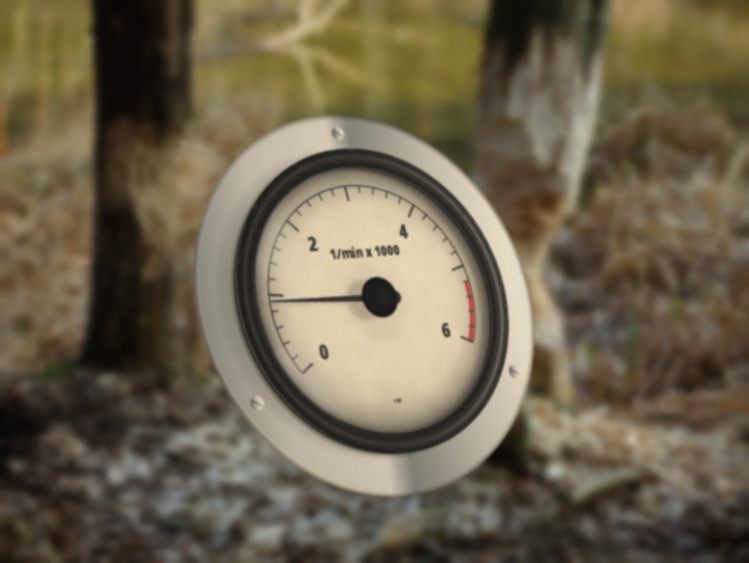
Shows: 900 rpm
